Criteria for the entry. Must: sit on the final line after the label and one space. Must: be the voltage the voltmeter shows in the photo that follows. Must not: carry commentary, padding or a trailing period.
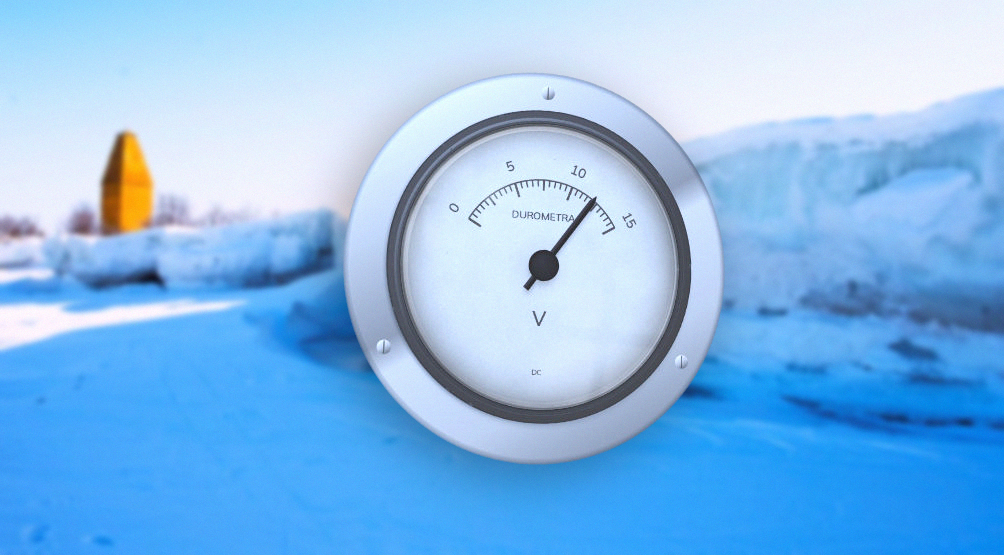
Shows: 12 V
